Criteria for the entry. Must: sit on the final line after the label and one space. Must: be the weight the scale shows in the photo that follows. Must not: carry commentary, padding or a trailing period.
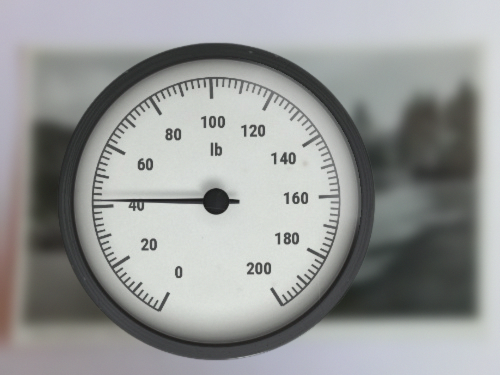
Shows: 42 lb
